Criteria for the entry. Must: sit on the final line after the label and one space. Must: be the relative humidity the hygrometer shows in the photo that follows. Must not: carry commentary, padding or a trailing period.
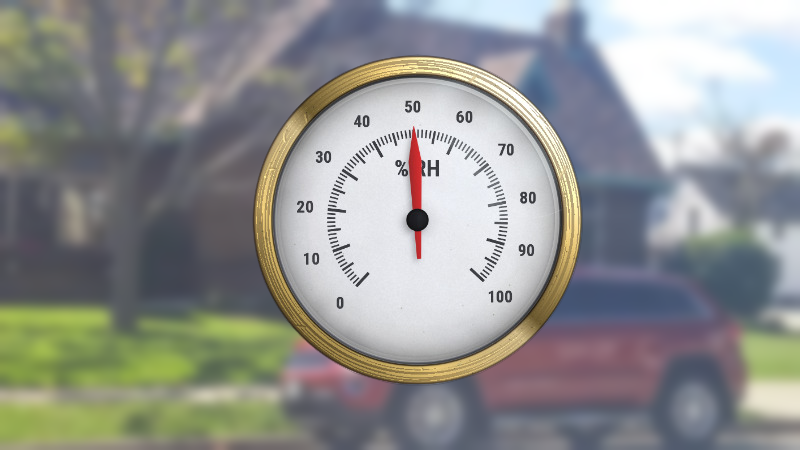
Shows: 50 %
